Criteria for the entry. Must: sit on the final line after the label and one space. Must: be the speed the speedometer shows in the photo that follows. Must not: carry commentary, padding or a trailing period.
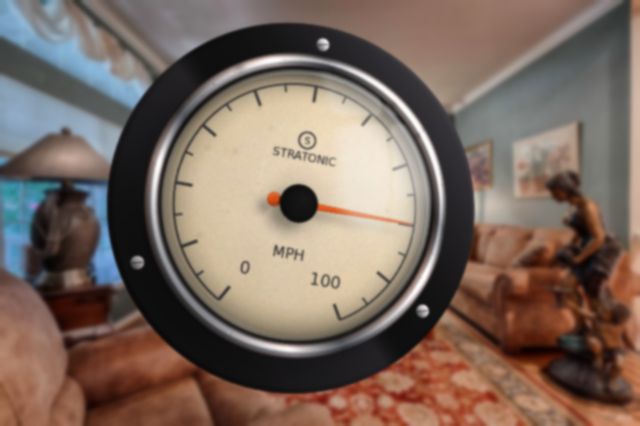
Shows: 80 mph
